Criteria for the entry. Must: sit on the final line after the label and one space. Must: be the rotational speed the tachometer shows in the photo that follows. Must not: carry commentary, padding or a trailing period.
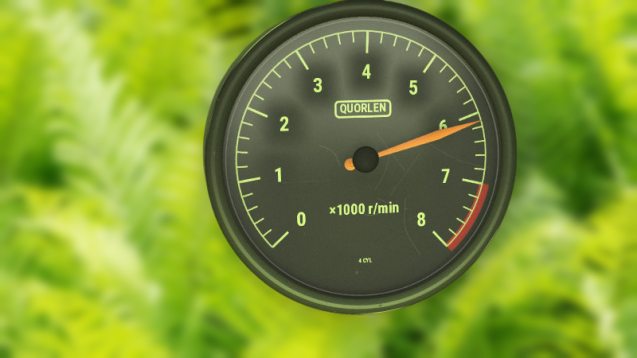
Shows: 6100 rpm
